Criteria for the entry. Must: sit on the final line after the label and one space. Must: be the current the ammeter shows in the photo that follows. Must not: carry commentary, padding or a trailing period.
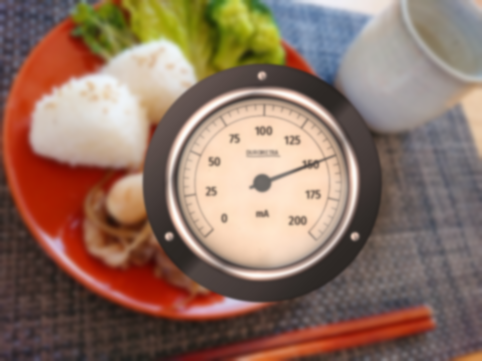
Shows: 150 mA
